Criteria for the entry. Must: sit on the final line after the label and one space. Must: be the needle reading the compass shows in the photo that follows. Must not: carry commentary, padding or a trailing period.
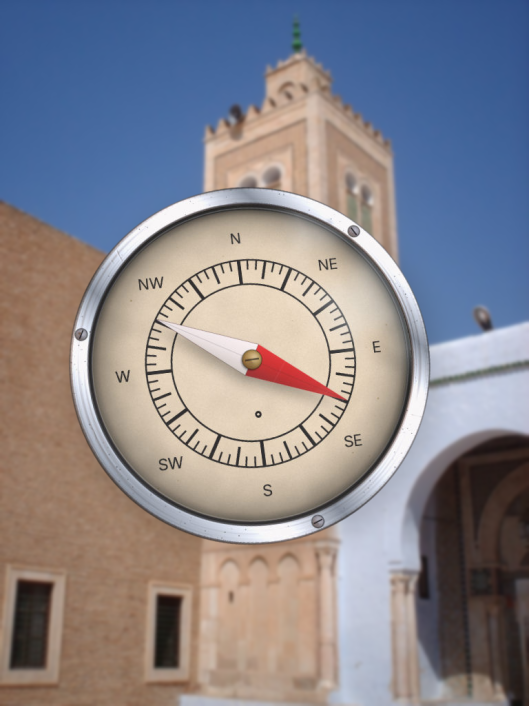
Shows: 120 °
